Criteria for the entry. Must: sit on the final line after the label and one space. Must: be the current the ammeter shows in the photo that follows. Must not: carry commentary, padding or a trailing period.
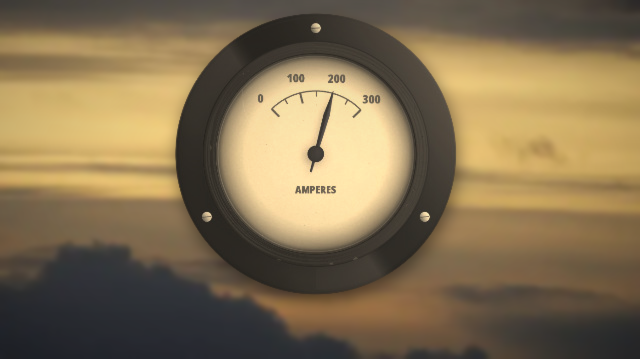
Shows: 200 A
